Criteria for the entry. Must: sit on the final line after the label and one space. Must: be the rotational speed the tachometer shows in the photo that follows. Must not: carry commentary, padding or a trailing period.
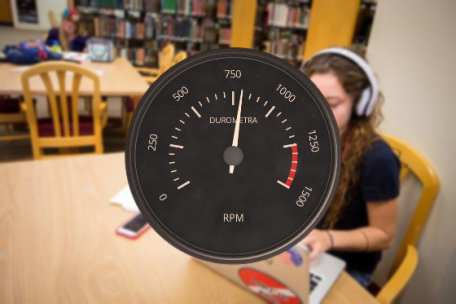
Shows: 800 rpm
